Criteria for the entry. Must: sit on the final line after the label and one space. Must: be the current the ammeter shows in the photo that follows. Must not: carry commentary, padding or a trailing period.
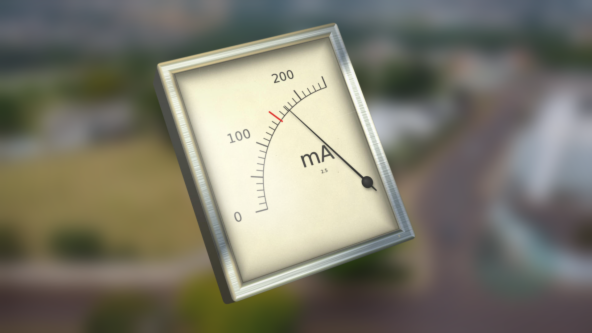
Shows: 170 mA
